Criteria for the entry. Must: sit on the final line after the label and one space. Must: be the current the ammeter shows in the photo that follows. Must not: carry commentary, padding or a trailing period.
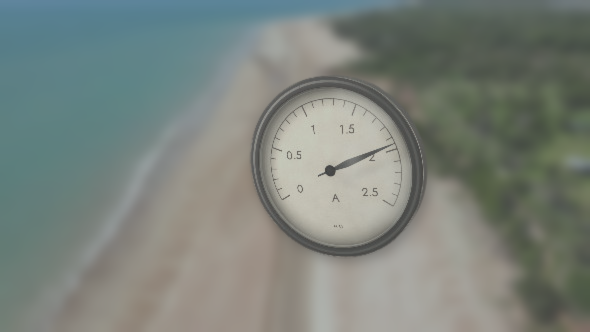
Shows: 1.95 A
